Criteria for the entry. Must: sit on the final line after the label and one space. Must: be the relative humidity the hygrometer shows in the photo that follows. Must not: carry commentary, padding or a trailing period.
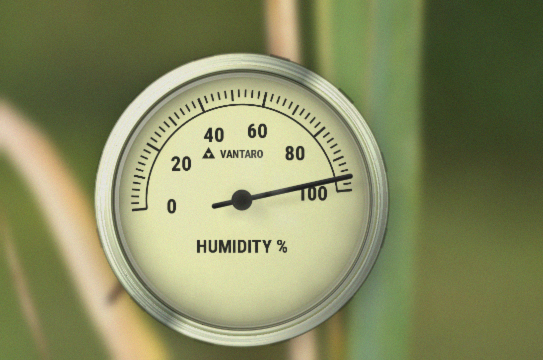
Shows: 96 %
